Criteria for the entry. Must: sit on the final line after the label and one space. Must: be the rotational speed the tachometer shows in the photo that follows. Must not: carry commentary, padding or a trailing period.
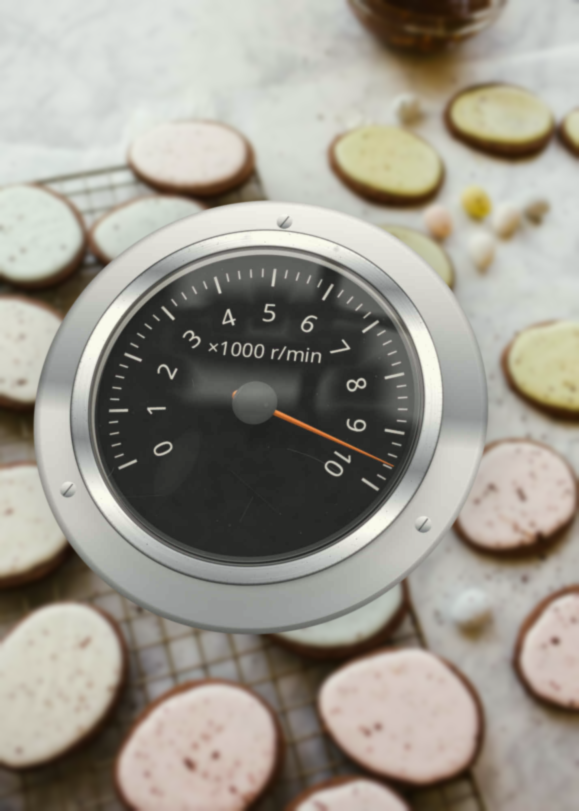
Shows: 9600 rpm
